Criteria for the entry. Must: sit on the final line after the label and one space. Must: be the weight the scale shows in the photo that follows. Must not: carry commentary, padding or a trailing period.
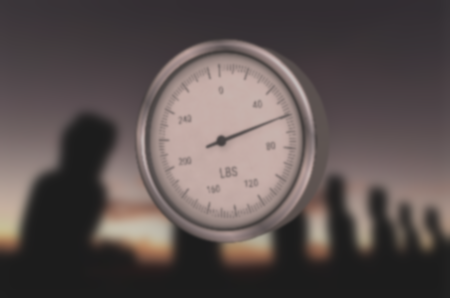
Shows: 60 lb
